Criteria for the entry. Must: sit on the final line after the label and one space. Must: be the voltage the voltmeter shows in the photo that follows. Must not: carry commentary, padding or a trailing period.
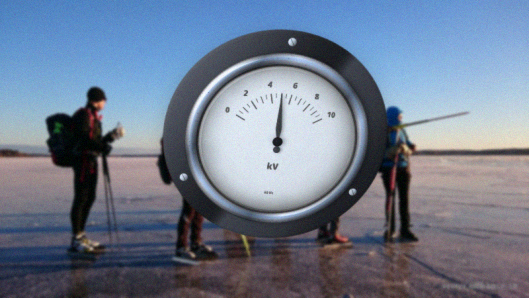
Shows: 5 kV
